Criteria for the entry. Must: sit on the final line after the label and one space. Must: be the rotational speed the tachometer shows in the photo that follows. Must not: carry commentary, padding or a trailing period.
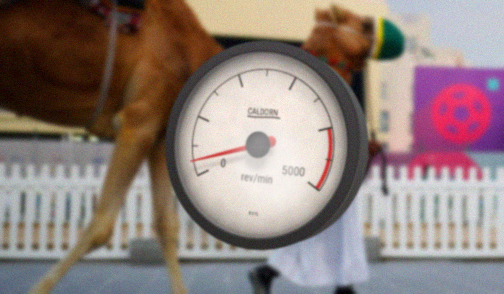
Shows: 250 rpm
